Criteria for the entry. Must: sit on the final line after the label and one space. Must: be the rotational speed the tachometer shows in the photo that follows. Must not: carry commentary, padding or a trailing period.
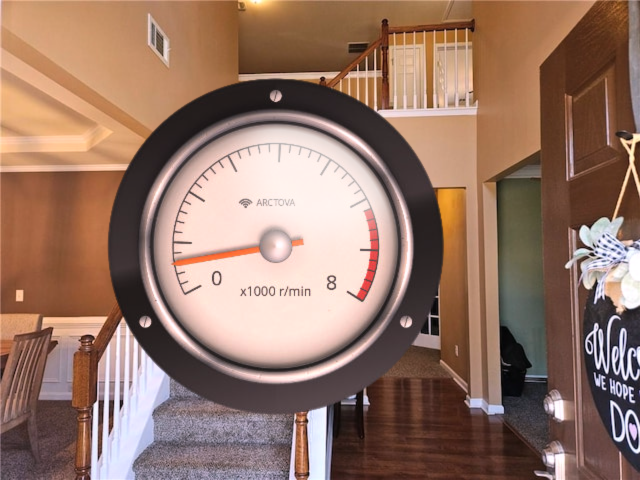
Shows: 600 rpm
